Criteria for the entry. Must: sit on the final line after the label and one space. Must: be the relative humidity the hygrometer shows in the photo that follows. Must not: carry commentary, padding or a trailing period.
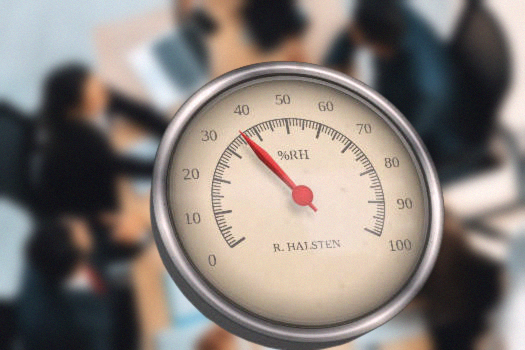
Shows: 35 %
